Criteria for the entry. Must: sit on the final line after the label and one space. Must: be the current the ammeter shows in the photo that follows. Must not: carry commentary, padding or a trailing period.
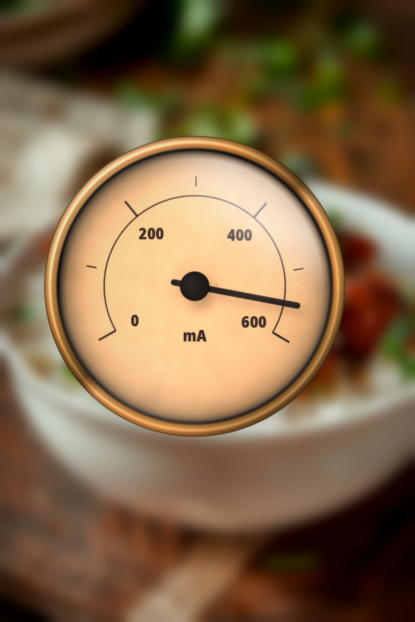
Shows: 550 mA
